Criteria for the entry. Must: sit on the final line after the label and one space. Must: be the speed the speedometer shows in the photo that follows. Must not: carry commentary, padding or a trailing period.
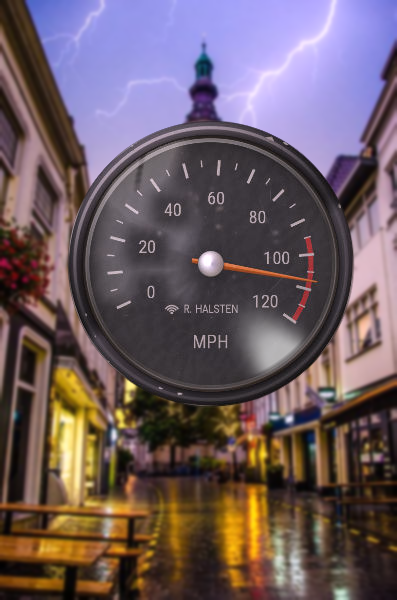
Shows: 107.5 mph
